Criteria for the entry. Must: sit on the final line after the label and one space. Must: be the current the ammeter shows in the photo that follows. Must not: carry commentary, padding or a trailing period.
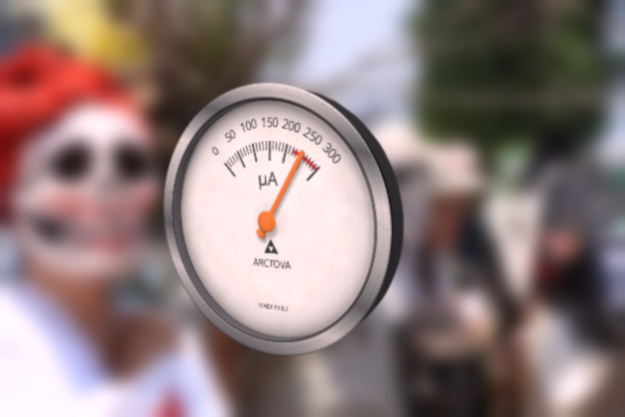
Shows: 250 µA
